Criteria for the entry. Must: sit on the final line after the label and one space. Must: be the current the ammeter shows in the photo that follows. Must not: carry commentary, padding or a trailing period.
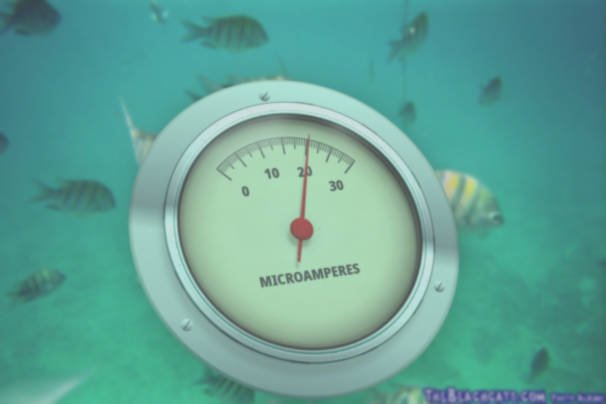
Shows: 20 µA
